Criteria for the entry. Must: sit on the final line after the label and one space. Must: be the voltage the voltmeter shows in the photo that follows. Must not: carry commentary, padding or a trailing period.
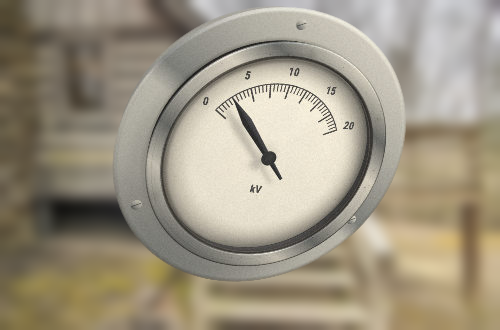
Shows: 2.5 kV
